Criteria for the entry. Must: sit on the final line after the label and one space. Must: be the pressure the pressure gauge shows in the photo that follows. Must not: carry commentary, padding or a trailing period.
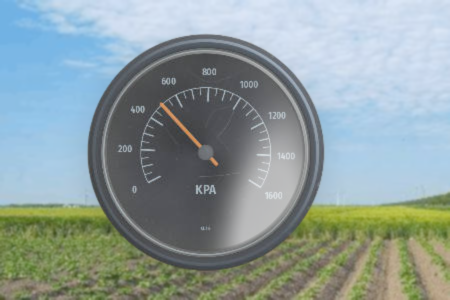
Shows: 500 kPa
